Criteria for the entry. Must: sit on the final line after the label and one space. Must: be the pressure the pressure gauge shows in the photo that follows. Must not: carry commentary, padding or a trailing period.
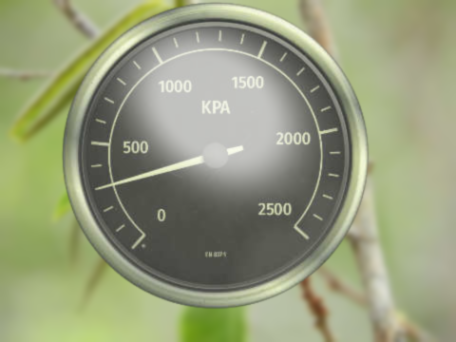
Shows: 300 kPa
